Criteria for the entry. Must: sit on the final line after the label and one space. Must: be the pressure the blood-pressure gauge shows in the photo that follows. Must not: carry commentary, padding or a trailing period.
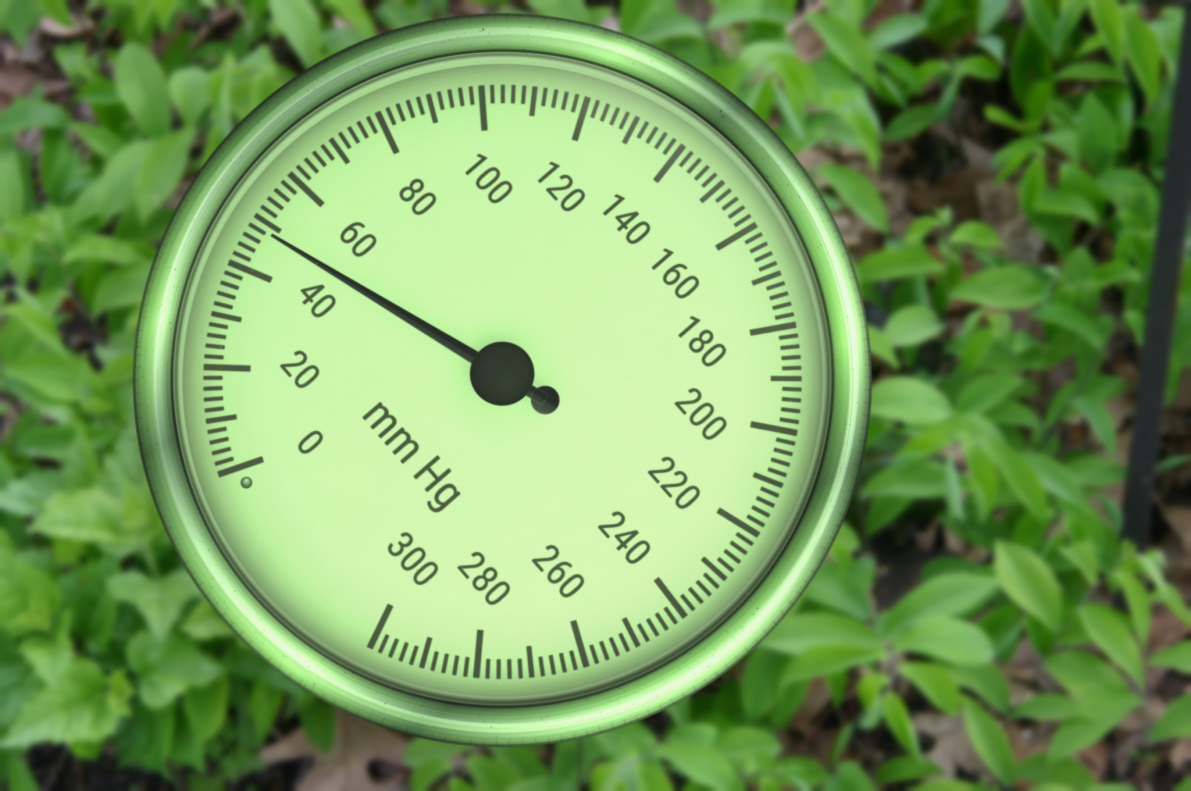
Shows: 48 mmHg
